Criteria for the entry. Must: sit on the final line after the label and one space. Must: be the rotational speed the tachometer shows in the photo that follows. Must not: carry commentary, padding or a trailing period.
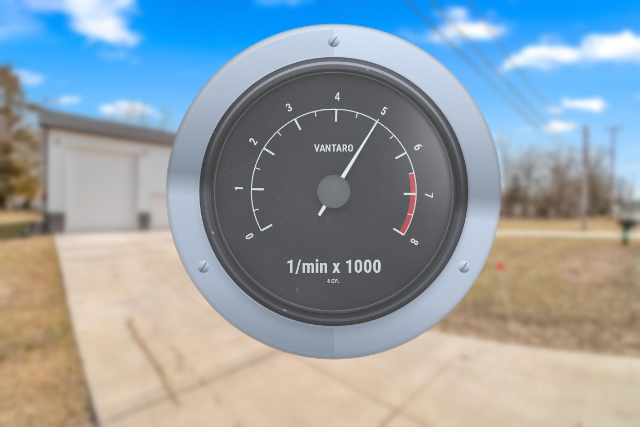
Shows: 5000 rpm
